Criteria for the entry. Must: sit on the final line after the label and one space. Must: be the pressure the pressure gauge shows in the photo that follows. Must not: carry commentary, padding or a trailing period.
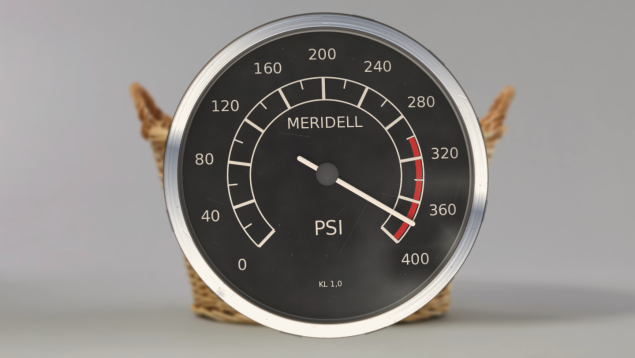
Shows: 380 psi
